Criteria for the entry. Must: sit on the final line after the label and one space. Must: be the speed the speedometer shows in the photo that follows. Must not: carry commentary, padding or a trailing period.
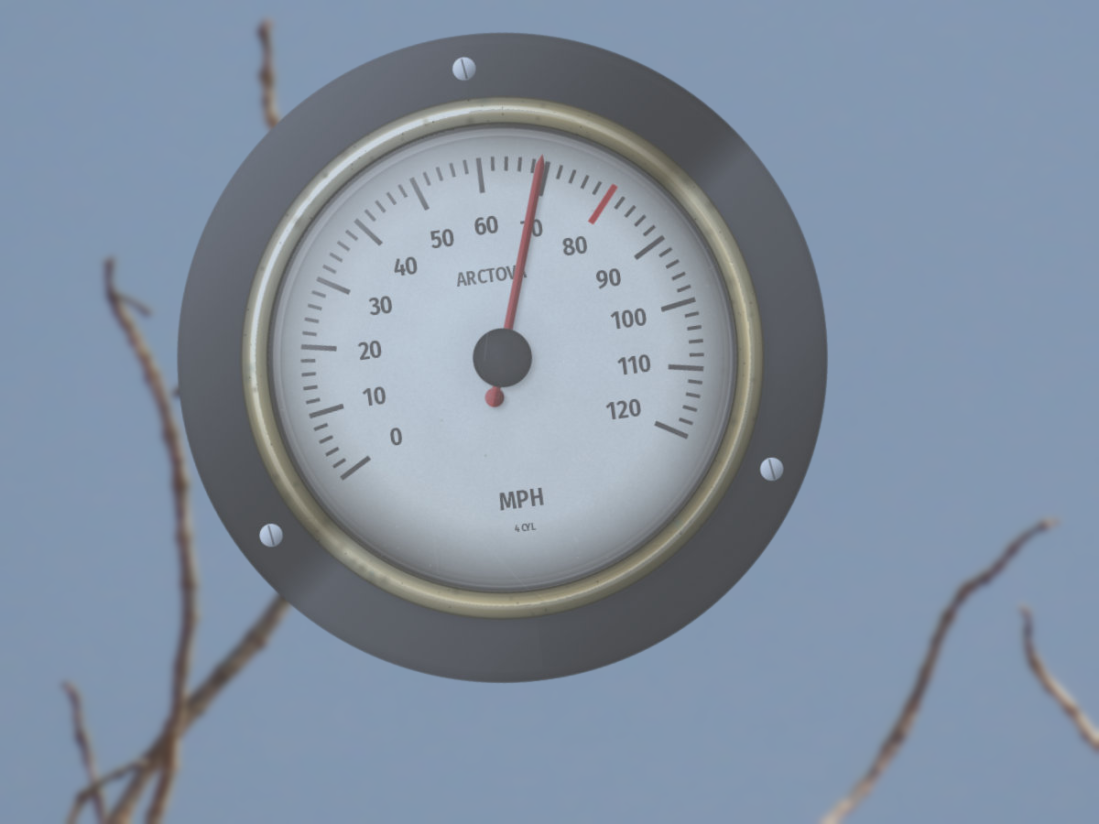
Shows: 69 mph
